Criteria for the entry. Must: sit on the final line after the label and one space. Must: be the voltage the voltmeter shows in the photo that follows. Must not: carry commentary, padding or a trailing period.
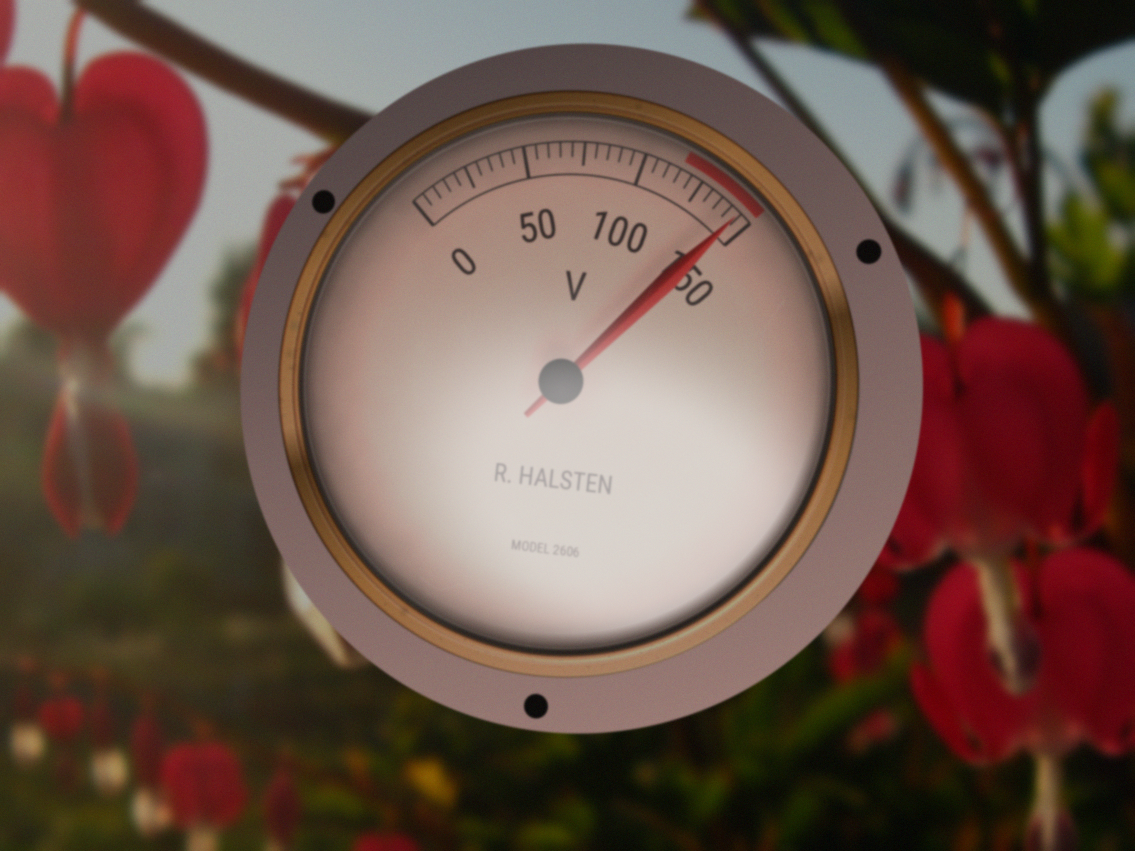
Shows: 145 V
